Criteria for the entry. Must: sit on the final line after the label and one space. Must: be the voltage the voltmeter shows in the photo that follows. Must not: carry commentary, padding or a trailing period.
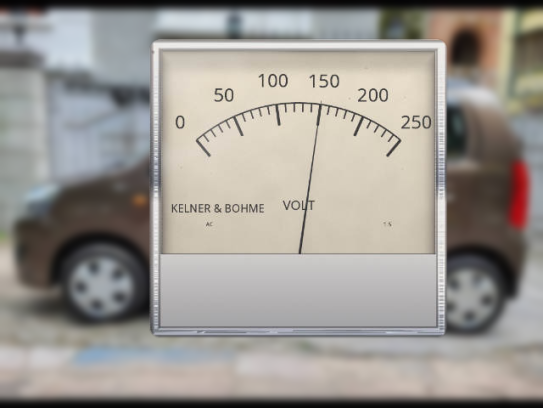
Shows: 150 V
